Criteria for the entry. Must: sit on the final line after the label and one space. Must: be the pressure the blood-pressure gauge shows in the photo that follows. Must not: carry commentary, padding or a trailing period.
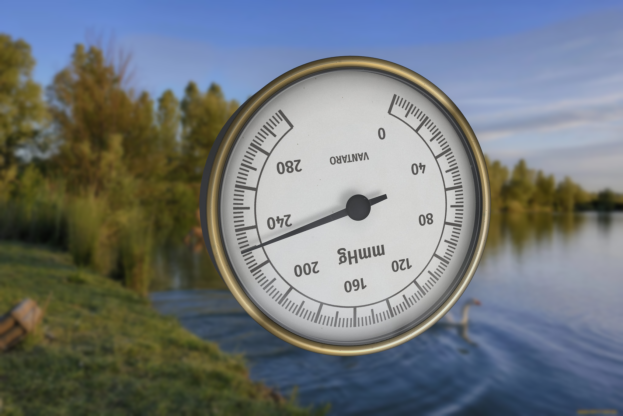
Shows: 230 mmHg
